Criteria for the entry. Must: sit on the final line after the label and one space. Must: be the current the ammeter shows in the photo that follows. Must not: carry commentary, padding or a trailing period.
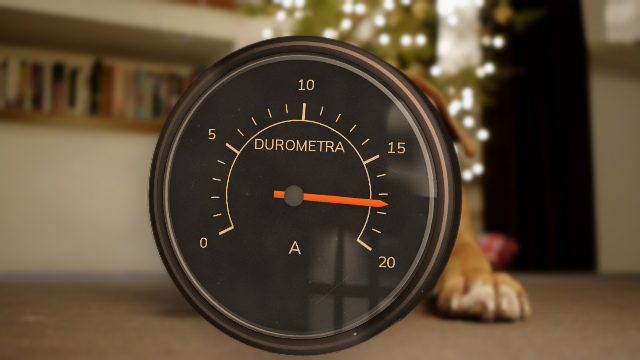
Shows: 17.5 A
